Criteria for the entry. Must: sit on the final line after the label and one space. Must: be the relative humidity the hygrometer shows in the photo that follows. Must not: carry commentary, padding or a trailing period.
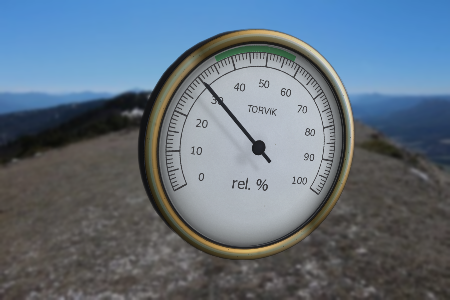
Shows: 30 %
